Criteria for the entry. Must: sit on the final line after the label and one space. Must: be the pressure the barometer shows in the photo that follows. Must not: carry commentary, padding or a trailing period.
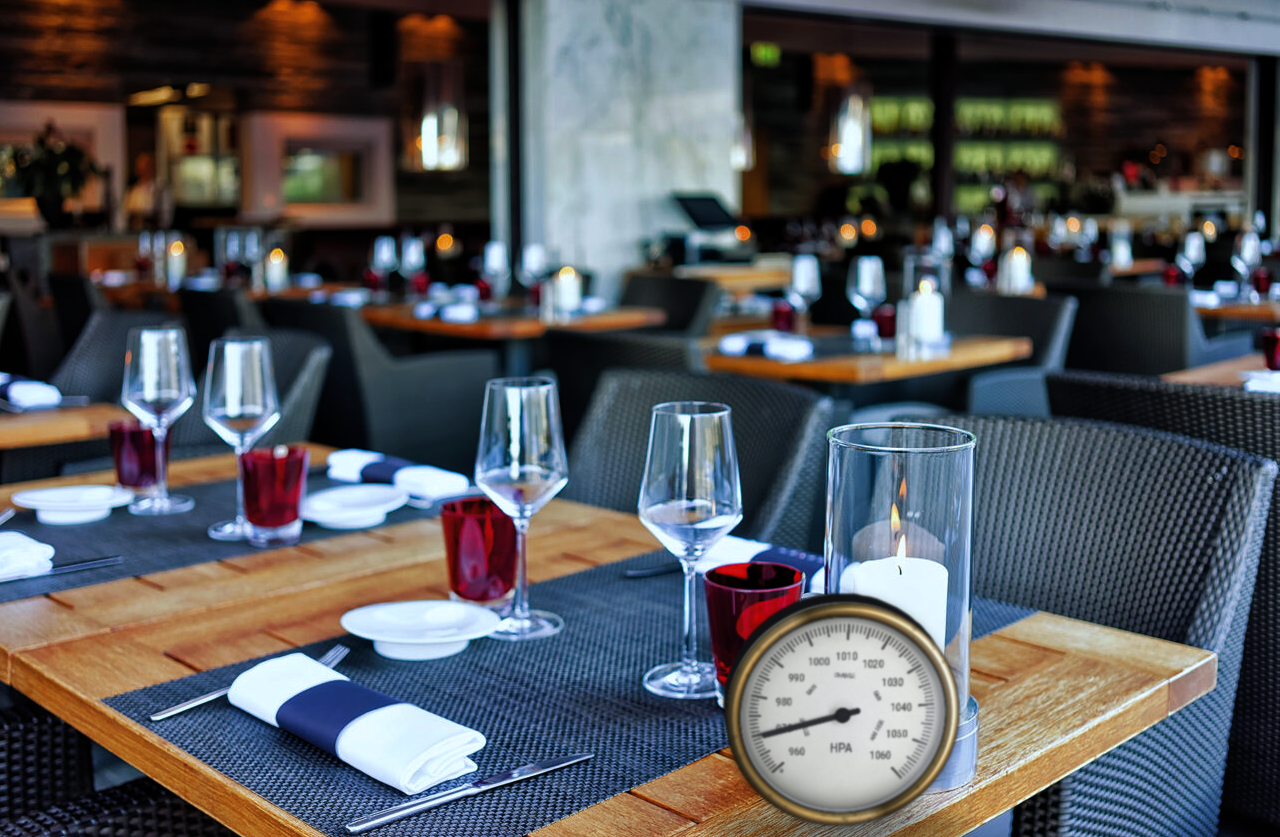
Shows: 970 hPa
